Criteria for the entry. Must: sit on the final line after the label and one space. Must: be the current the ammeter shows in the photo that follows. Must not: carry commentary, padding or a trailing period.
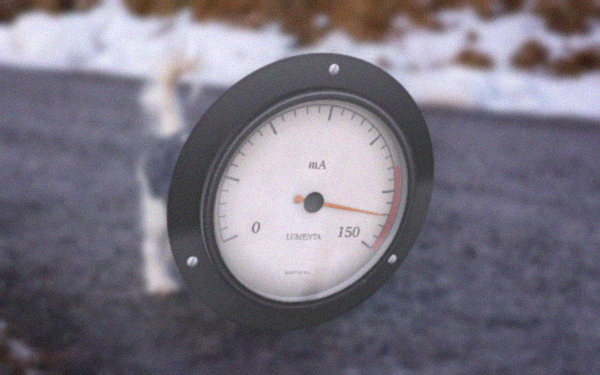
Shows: 135 mA
